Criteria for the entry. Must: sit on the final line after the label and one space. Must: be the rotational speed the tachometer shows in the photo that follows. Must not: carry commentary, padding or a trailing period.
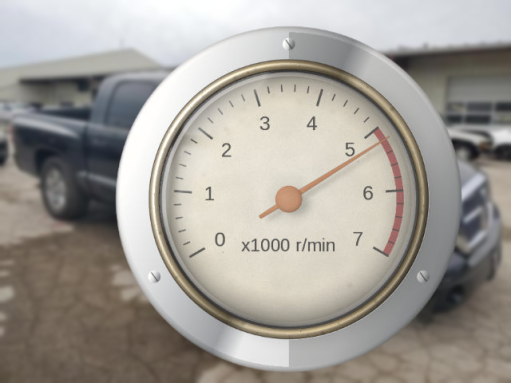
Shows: 5200 rpm
